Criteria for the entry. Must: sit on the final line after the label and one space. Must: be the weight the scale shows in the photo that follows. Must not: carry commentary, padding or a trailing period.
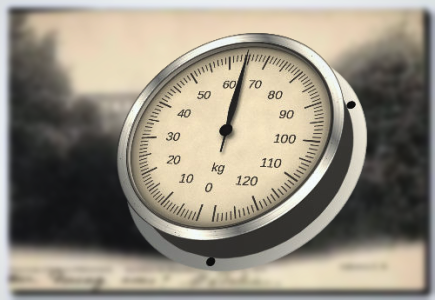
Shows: 65 kg
